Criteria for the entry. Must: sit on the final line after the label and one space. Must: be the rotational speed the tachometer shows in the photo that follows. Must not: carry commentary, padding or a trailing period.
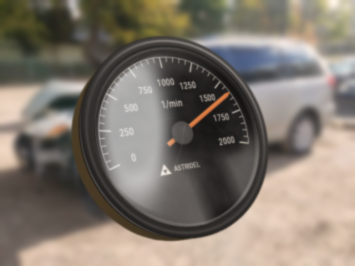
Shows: 1600 rpm
